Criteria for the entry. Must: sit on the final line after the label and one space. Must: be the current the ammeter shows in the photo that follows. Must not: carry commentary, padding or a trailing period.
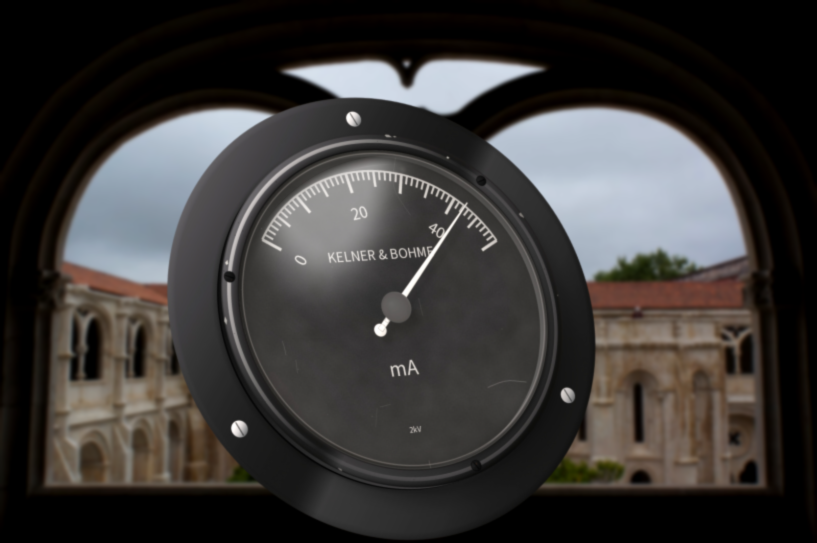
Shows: 42 mA
